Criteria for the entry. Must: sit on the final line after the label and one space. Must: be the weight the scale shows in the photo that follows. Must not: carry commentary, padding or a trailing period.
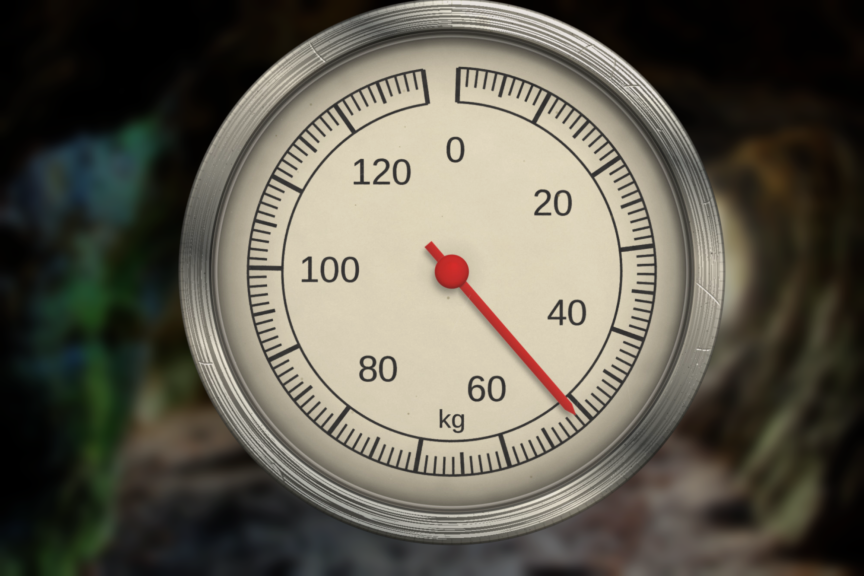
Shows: 51 kg
